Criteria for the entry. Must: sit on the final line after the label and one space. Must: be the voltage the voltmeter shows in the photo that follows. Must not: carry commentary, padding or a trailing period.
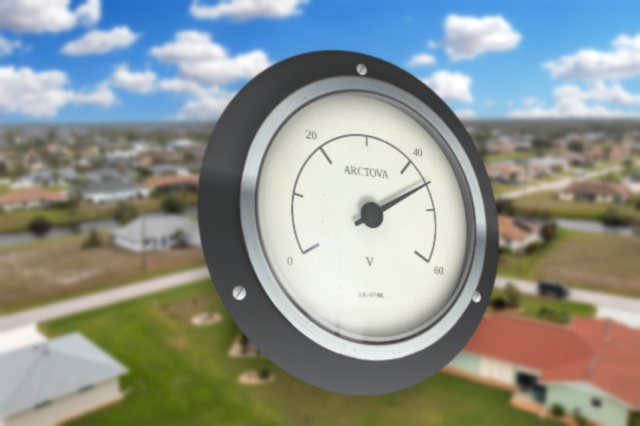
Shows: 45 V
